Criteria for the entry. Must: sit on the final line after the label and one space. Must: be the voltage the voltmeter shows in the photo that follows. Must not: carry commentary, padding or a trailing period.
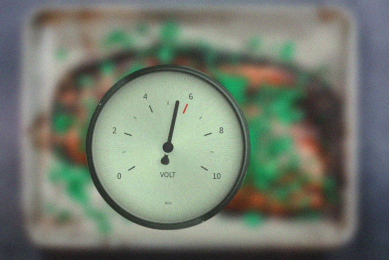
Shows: 5.5 V
